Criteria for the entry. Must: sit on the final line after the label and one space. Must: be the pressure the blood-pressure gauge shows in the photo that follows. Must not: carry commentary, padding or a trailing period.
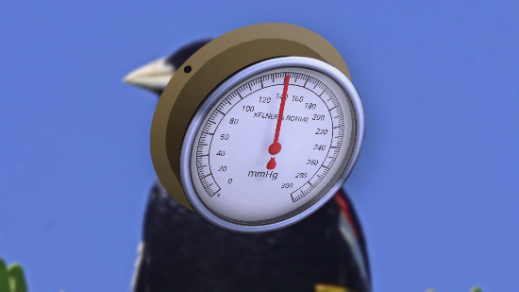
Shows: 140 mmHg
